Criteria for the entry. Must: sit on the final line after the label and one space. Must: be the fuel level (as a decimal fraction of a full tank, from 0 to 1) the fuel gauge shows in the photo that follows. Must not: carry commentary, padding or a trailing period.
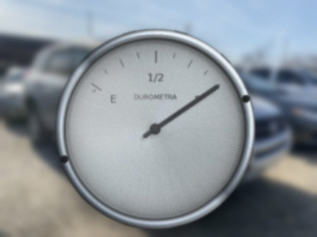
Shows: 1
